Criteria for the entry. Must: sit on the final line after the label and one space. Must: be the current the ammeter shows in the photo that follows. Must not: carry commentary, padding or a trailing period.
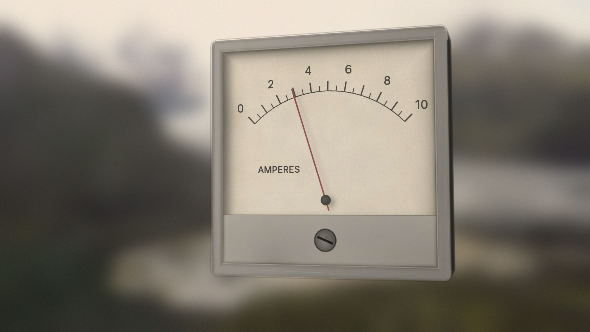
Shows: 3 A
